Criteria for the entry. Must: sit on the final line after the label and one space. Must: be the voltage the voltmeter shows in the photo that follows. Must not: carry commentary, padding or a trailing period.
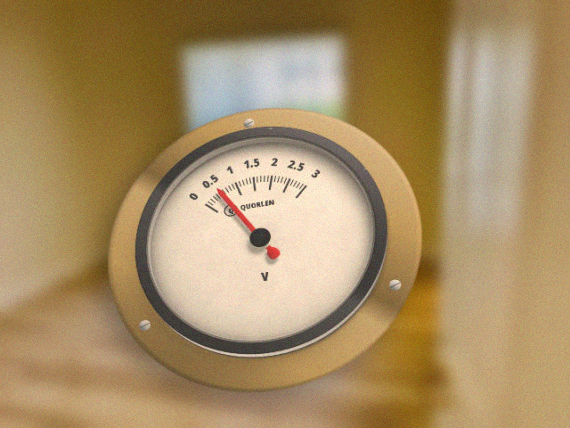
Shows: 0.5 V
